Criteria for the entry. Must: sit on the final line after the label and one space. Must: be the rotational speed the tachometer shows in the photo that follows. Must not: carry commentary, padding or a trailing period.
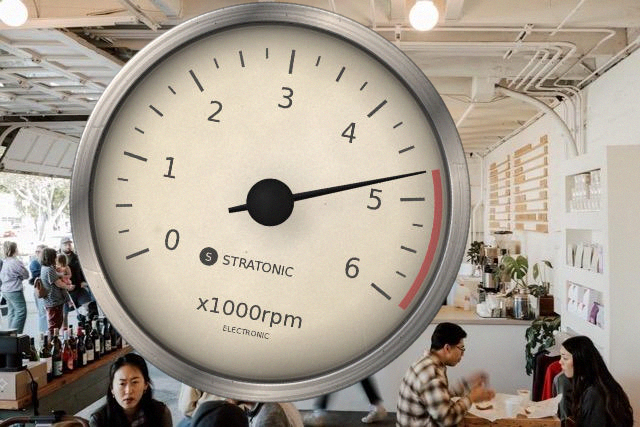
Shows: 4750 rpm
